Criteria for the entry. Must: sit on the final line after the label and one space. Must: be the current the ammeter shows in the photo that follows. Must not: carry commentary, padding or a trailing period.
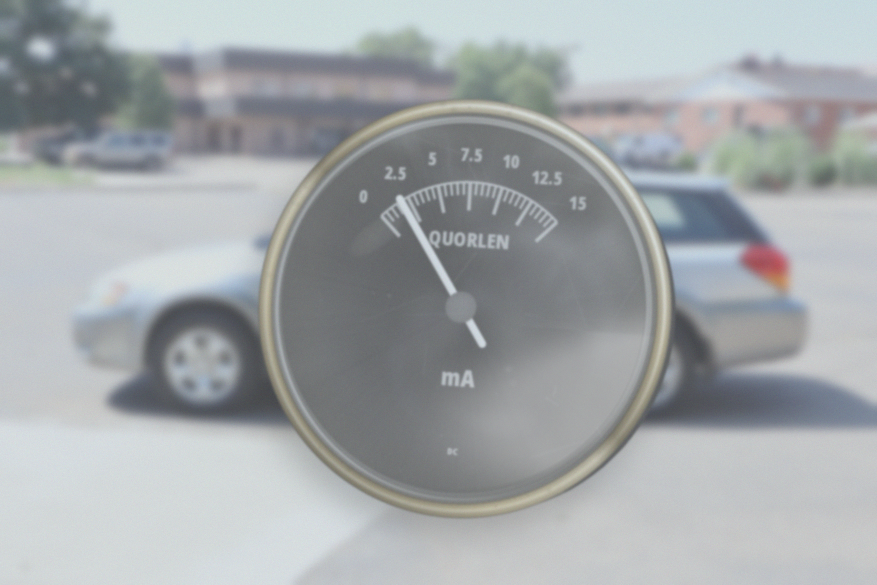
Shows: 2 mA
